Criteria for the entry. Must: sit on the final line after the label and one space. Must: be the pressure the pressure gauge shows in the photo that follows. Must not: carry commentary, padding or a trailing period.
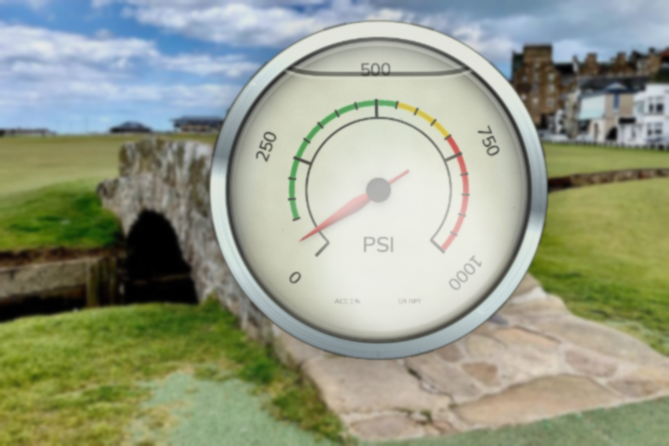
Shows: 50 psi
